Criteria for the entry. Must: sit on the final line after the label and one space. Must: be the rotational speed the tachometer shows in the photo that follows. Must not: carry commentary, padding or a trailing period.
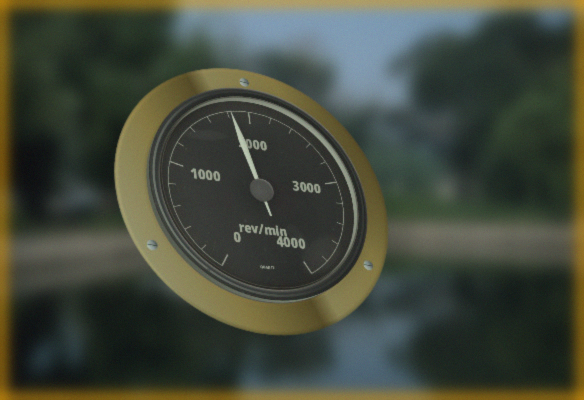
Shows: 1800 rpm
